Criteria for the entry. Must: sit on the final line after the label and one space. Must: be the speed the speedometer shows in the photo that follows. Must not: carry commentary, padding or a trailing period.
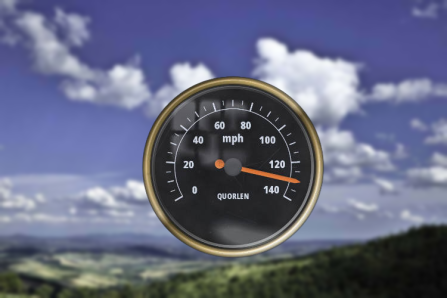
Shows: 130 mph
